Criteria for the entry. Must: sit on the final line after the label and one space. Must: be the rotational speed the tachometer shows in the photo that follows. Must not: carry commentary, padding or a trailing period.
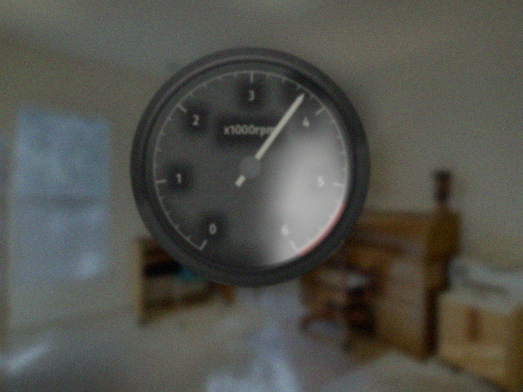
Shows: 3700 rpm
